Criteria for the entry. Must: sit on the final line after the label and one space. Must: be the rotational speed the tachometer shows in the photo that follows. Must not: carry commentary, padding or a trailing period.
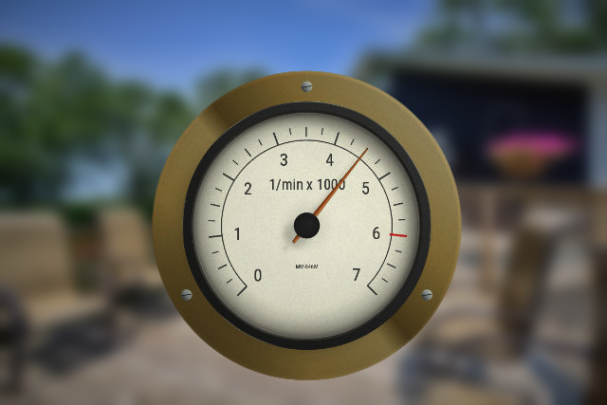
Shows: 4500 rpm
